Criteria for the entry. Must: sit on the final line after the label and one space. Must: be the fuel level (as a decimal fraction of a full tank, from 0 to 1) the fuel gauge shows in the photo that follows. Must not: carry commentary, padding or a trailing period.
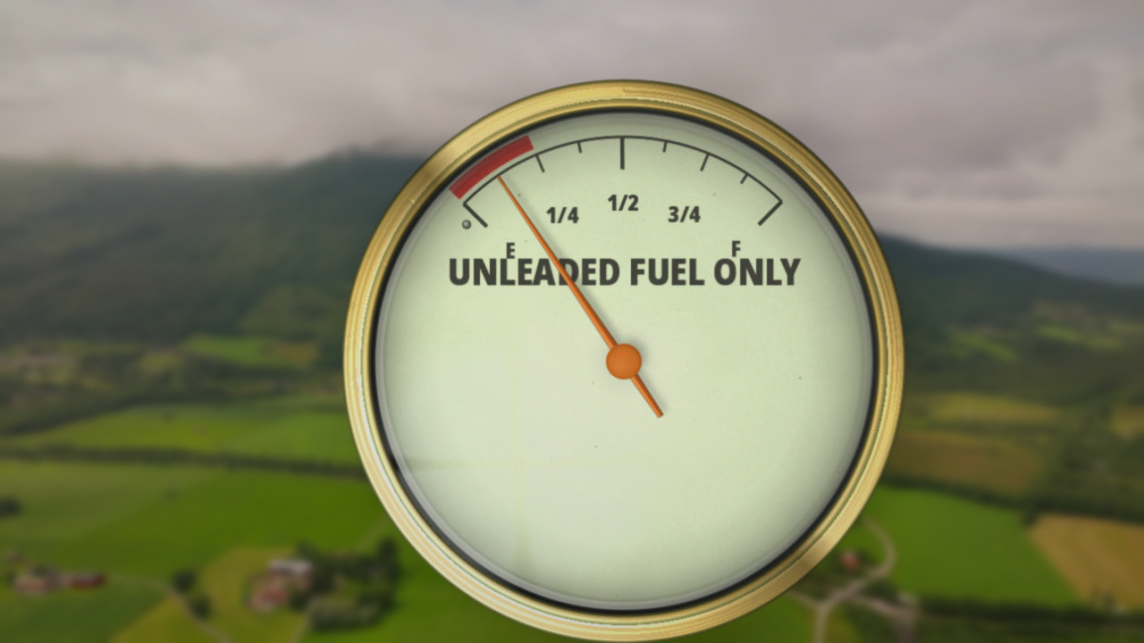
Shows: 0.125
